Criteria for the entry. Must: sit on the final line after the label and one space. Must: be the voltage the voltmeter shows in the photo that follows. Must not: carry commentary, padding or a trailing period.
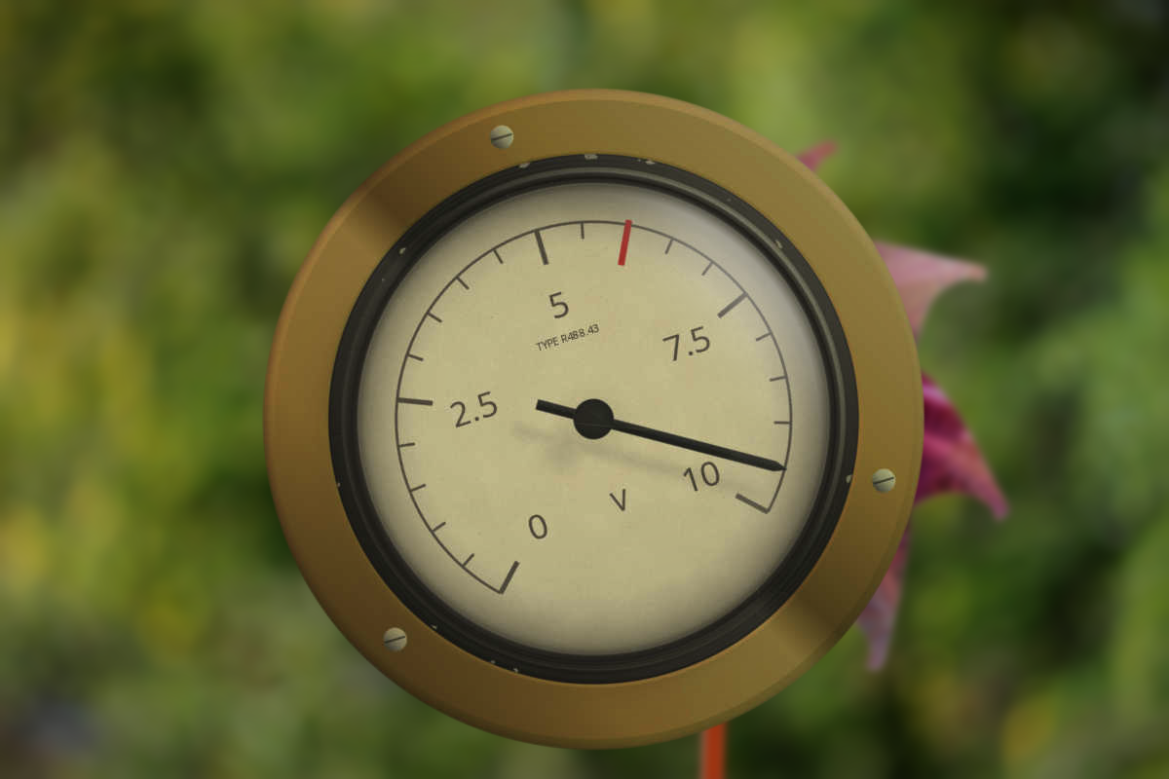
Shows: 9.5 V
